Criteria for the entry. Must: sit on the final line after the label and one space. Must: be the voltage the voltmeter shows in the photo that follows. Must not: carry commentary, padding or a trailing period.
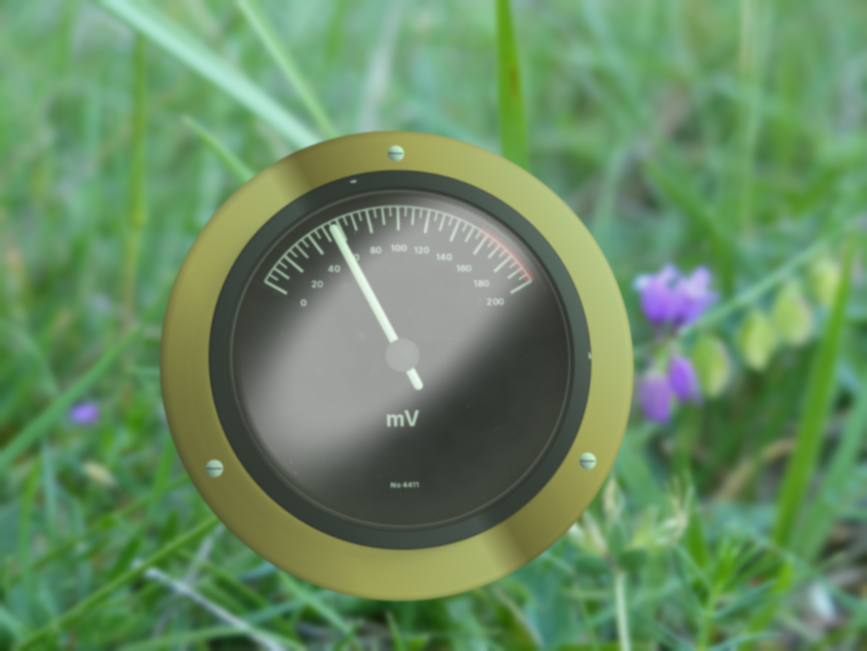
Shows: 55 mV
